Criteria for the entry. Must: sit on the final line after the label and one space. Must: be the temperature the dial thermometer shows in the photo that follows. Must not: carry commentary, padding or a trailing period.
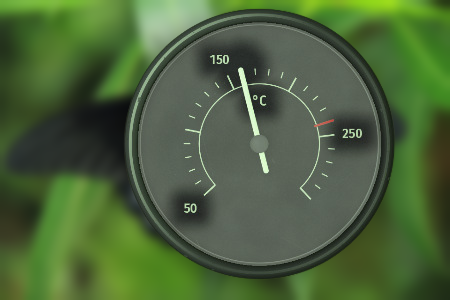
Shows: 160 °C
